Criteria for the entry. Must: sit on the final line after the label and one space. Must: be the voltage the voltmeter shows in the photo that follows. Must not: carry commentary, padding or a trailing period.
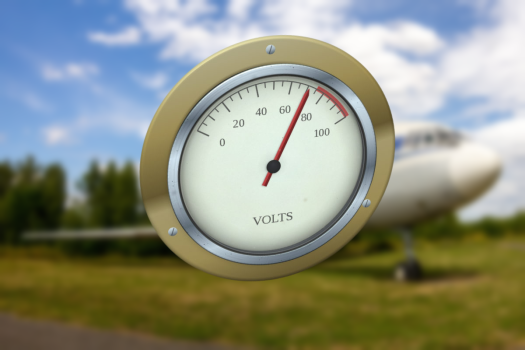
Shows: 70 V
